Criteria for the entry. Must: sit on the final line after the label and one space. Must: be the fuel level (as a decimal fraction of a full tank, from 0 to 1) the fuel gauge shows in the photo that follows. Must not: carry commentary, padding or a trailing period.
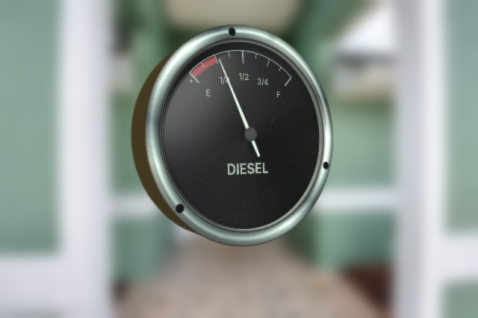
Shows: 0.25
